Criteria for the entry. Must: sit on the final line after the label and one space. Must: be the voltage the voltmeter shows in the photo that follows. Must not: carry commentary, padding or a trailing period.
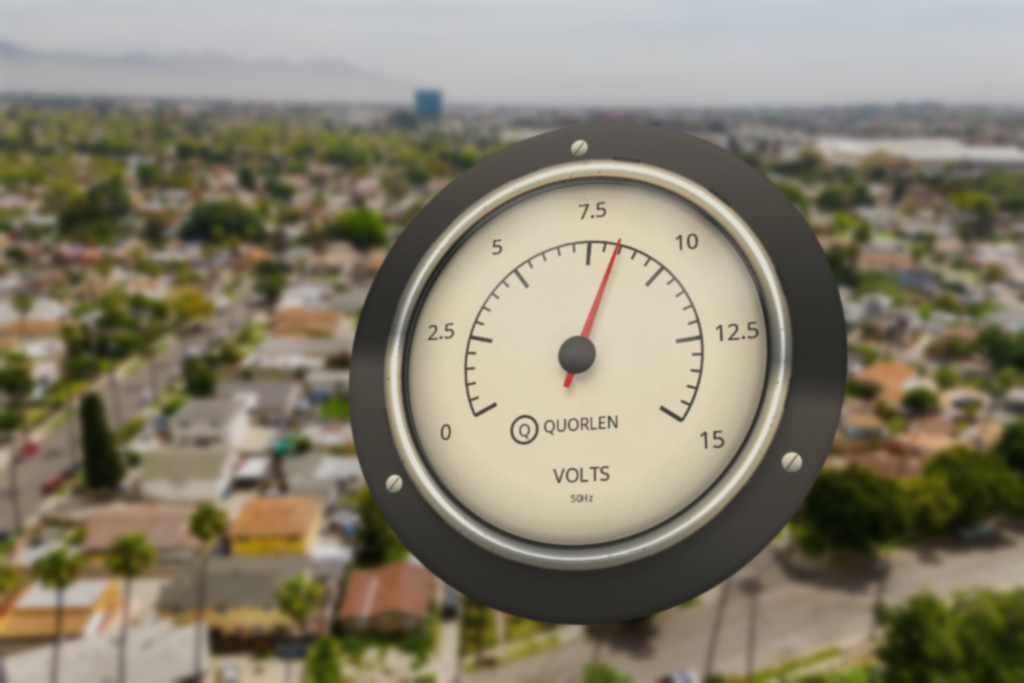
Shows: 8.5 V
